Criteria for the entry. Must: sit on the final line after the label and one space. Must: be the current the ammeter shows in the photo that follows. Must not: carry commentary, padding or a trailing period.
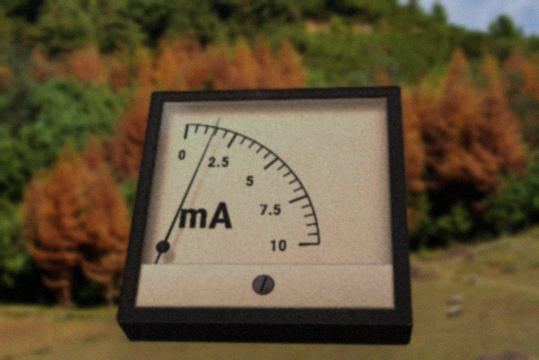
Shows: 1.5 mA
